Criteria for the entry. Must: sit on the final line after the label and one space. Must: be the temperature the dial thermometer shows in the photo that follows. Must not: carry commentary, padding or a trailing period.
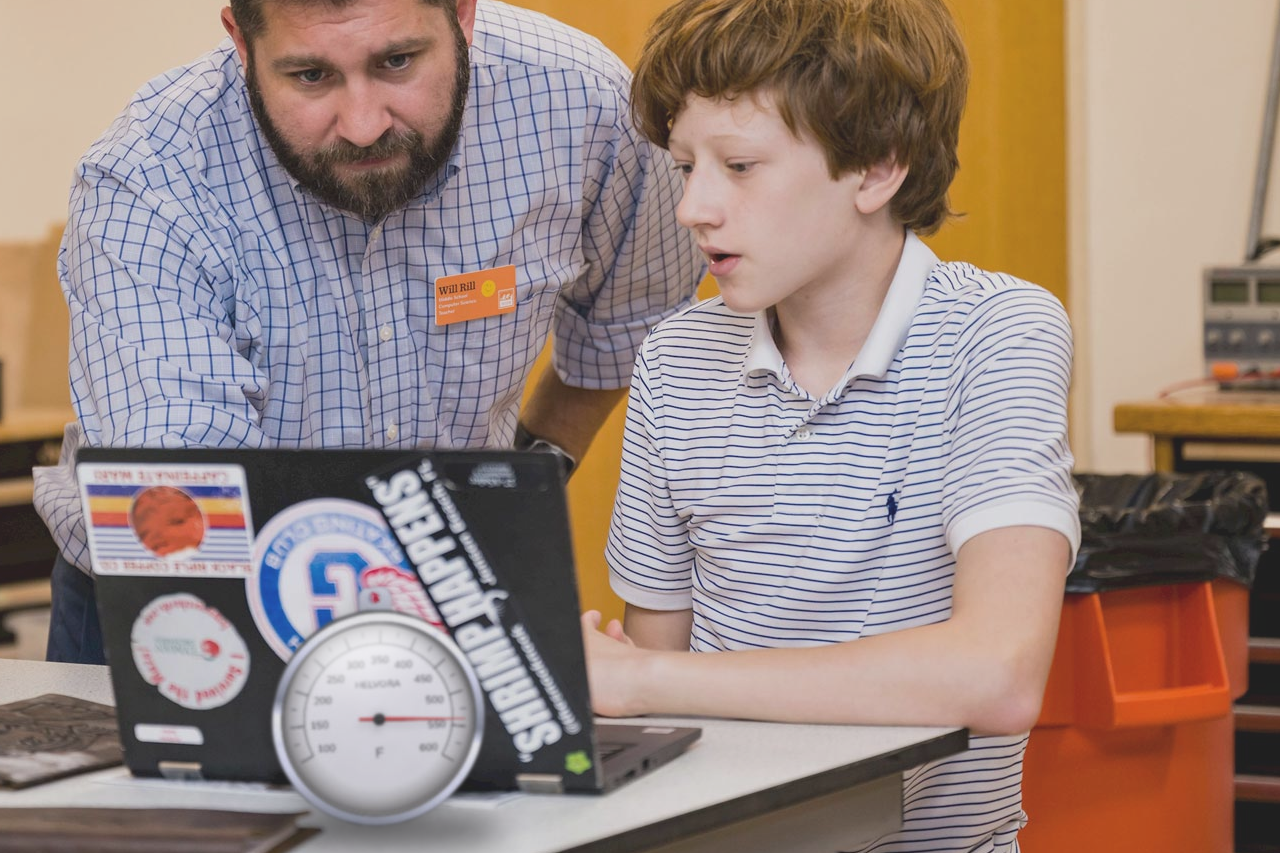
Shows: 537.5 °F
